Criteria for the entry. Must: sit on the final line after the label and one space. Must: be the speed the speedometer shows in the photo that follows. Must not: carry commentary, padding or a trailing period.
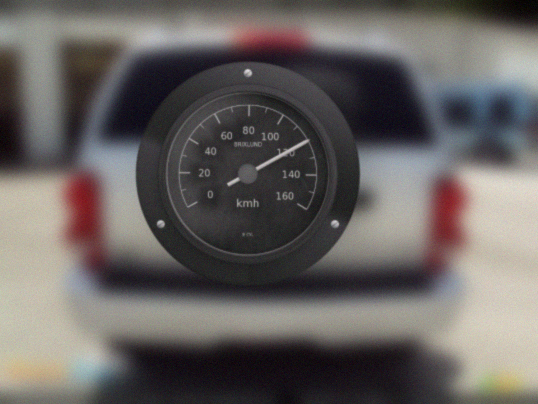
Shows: 120 km/h
